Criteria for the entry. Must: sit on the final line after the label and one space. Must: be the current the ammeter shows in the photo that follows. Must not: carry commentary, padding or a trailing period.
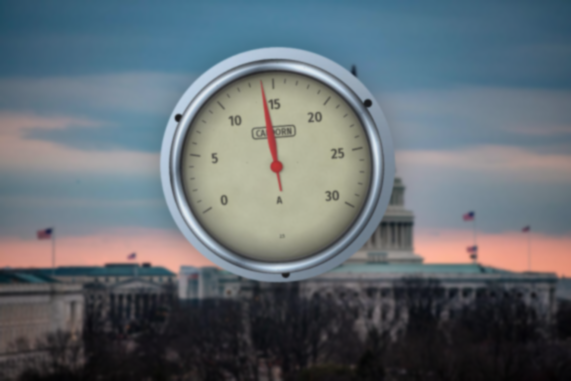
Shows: 14 A
